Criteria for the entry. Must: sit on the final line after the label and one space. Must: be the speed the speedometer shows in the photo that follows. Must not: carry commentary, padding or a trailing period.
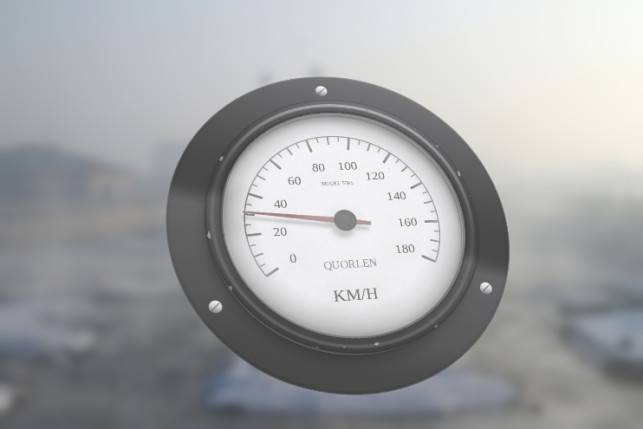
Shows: 30 km/h
